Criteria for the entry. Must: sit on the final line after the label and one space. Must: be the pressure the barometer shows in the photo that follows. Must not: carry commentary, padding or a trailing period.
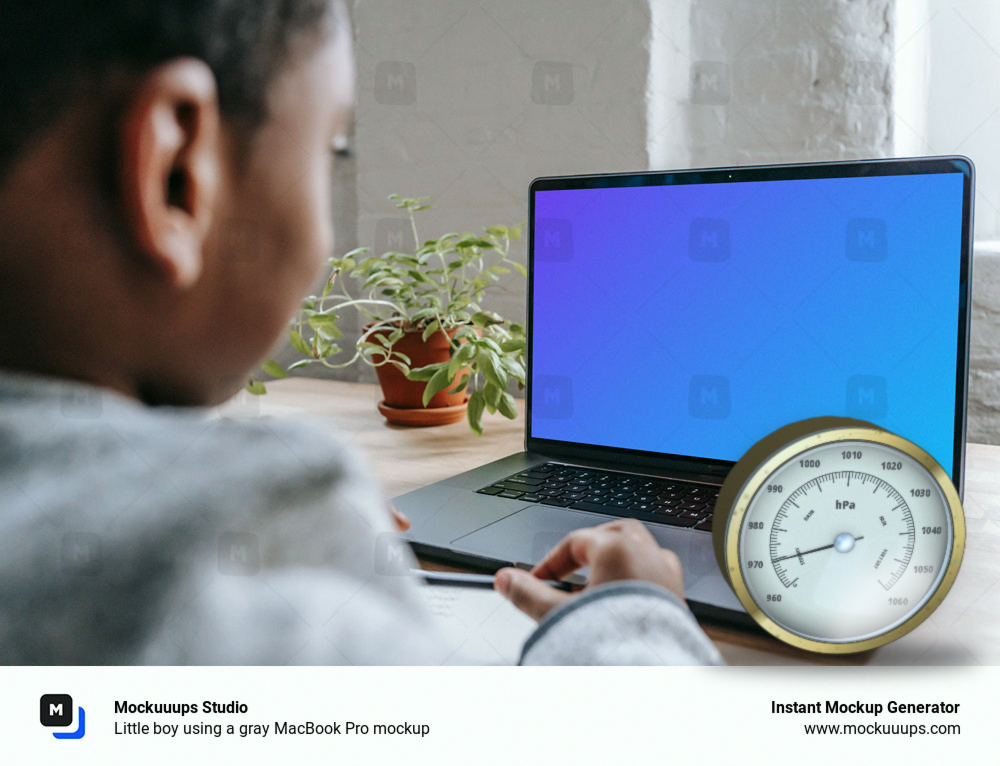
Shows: 970 hPa
